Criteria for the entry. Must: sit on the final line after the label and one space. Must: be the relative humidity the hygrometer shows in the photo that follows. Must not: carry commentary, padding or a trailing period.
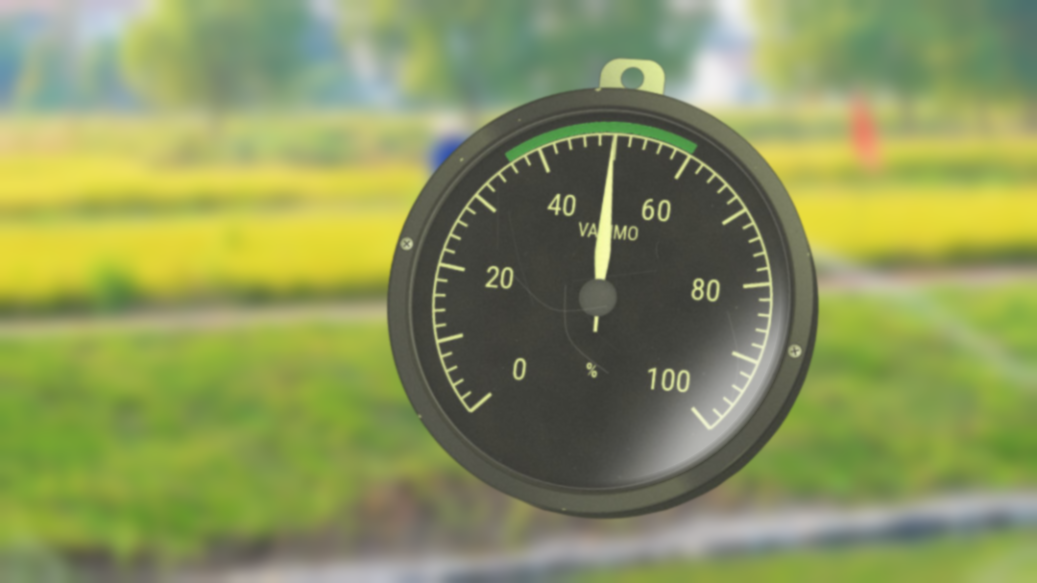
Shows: 50 %
